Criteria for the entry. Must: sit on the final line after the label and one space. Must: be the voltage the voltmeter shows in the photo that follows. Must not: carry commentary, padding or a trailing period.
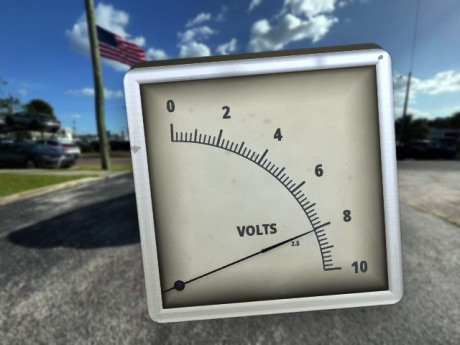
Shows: 8 V
